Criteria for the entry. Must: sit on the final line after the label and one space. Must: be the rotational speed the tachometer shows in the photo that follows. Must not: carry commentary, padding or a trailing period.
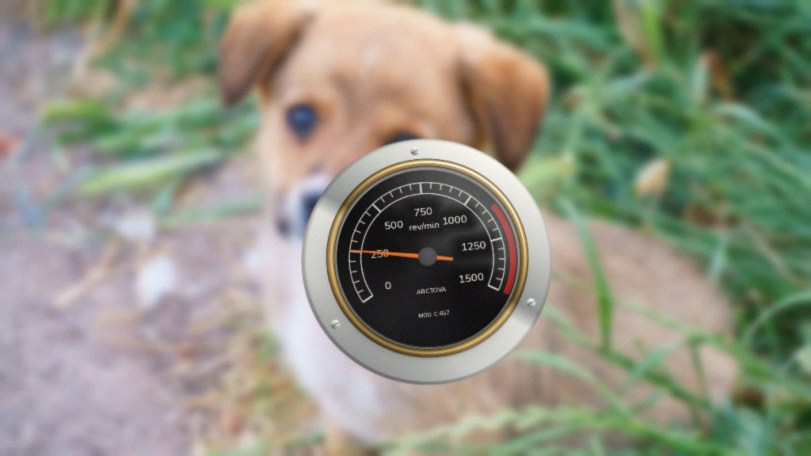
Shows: 250 rpm
